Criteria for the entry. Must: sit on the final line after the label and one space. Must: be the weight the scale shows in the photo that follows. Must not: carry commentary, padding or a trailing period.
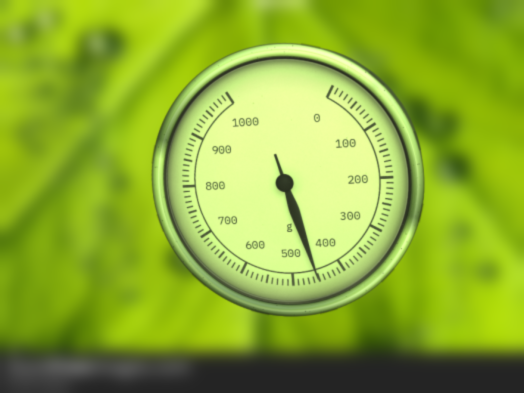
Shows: 450 g
